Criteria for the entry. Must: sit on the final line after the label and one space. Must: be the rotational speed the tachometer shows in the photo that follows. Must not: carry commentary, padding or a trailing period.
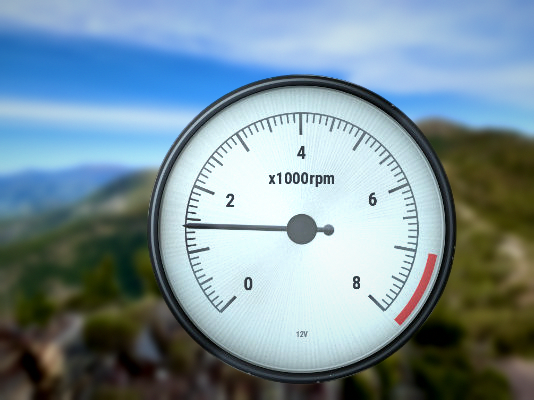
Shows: 1400 rpm
